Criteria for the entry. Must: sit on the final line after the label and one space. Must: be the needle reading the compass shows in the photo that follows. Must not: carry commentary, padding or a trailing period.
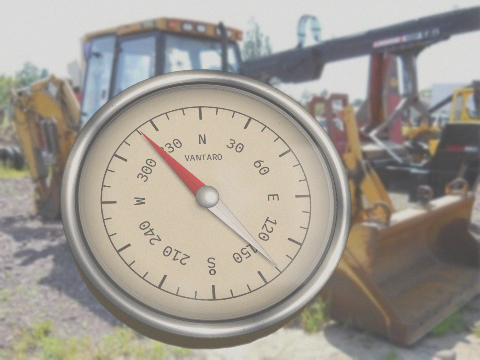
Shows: 320 °
